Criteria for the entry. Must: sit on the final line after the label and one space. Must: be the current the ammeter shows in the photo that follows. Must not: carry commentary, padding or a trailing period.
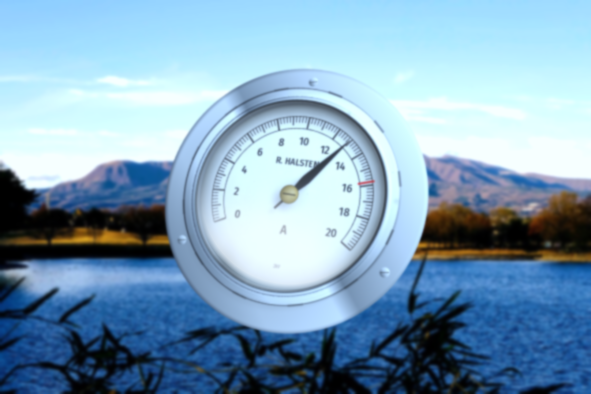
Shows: 13 A
